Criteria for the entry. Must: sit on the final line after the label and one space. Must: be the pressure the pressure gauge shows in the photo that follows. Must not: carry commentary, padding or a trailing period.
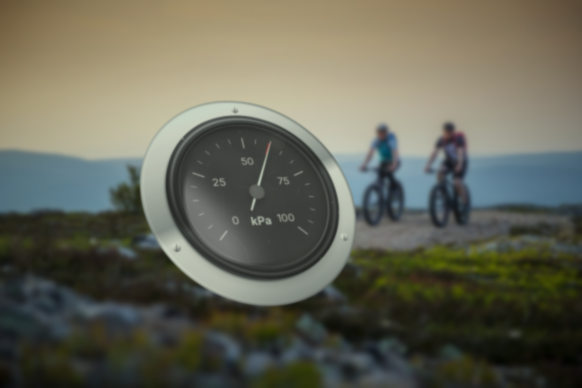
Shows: 60 kPa
